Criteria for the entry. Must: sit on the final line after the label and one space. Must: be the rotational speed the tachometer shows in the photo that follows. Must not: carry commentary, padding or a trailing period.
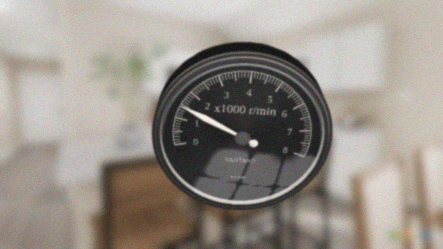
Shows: 1500 rpm
